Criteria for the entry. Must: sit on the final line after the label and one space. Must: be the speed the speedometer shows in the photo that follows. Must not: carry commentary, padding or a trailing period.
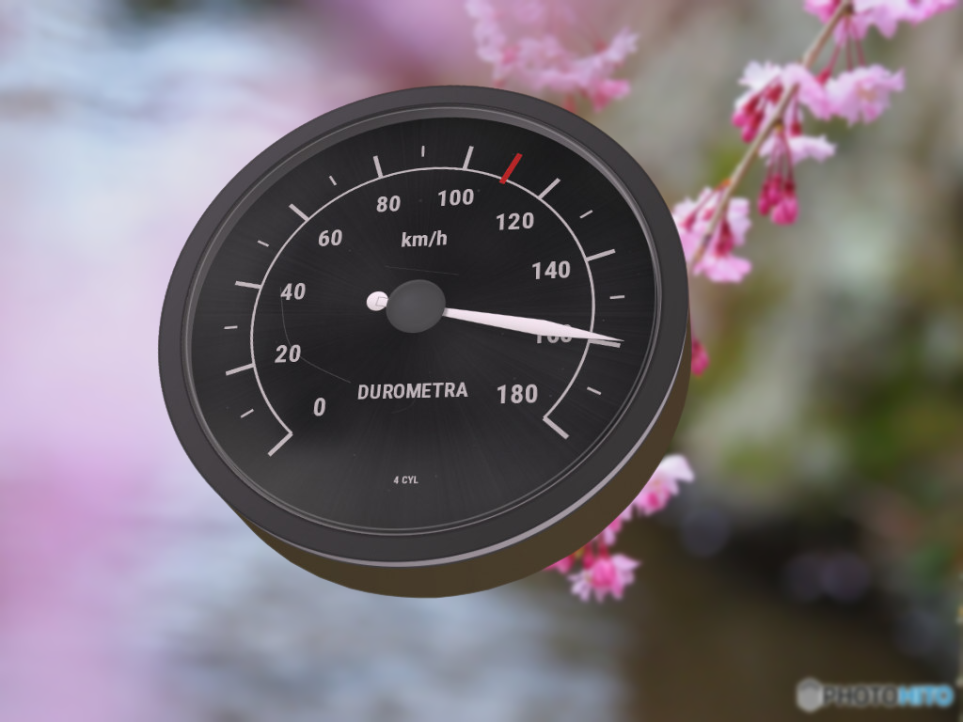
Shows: 160 km/h
